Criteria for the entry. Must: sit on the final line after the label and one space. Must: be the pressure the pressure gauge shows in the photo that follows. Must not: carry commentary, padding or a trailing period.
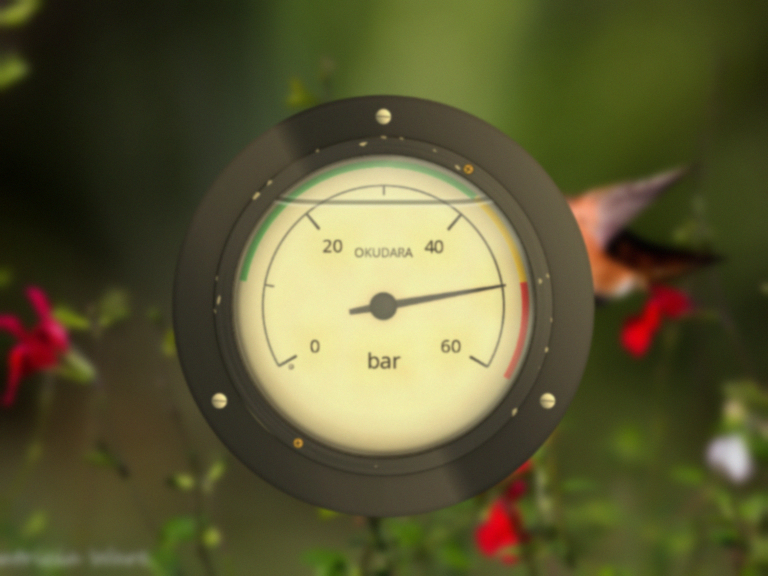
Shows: 50 bar
